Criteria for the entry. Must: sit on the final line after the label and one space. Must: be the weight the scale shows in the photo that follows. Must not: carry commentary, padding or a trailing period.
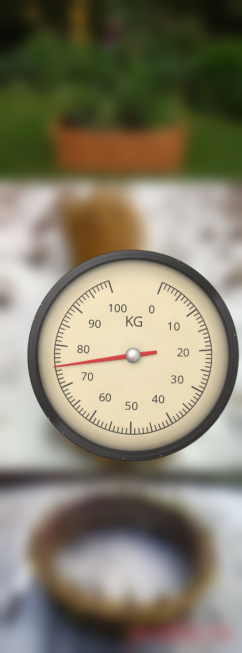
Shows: 75 kg
